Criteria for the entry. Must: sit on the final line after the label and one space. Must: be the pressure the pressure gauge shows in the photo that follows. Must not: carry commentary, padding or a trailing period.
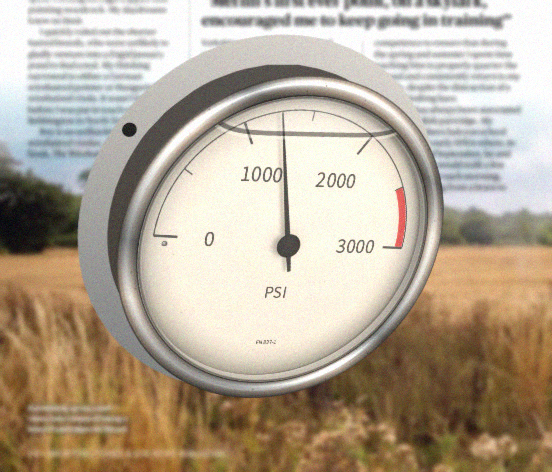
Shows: 1250 psi
